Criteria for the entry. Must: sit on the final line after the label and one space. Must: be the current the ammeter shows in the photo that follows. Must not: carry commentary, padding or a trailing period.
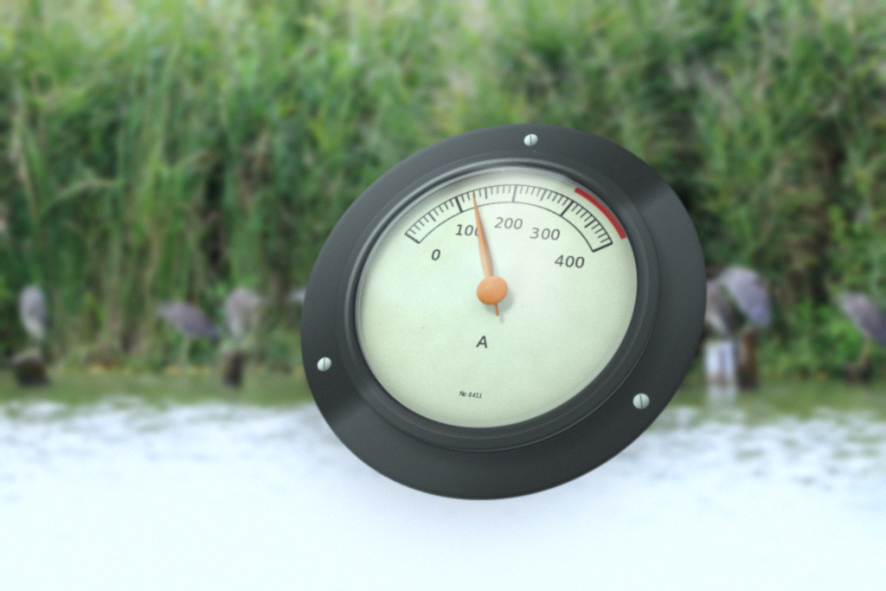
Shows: 130 A
